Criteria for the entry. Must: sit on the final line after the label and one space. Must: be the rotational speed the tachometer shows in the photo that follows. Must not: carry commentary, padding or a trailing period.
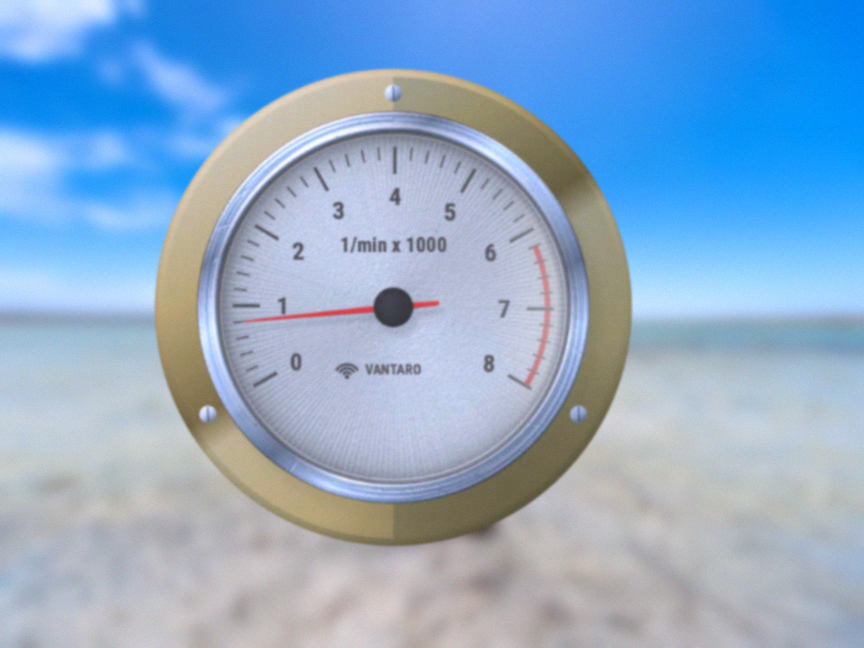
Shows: 800 rpm
